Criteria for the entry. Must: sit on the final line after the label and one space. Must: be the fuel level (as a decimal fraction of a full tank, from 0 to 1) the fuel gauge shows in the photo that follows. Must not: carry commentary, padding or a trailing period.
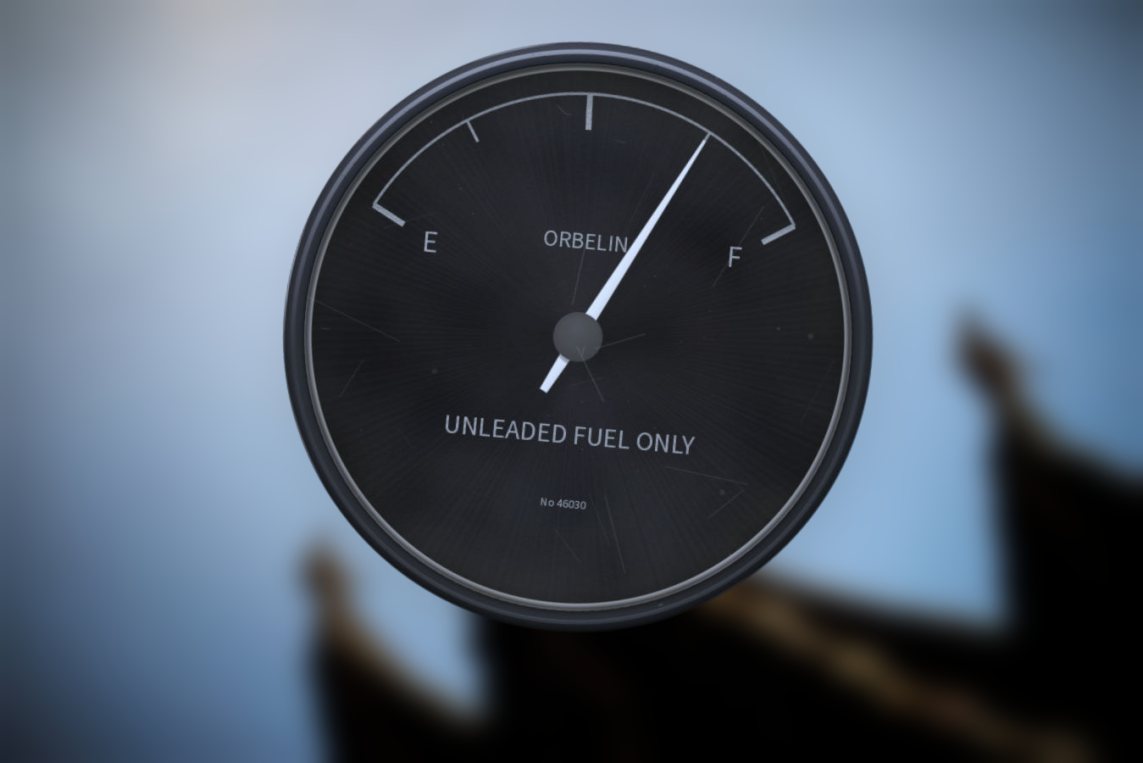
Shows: 0.75
